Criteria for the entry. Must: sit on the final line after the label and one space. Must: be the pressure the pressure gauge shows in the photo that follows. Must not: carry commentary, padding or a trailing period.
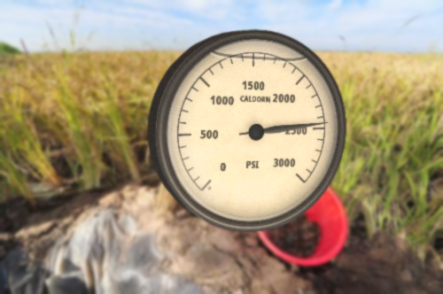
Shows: 2450 psi
